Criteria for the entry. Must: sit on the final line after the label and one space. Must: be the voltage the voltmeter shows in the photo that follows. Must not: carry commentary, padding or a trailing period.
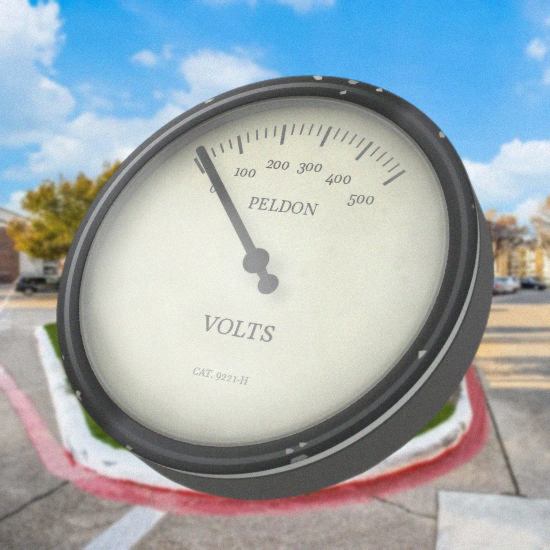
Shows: 20 V
